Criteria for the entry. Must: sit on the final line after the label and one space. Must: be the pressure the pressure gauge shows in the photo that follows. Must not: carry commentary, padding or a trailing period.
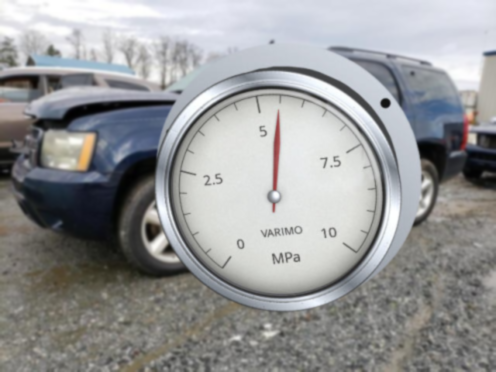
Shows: 5.5 MPa
